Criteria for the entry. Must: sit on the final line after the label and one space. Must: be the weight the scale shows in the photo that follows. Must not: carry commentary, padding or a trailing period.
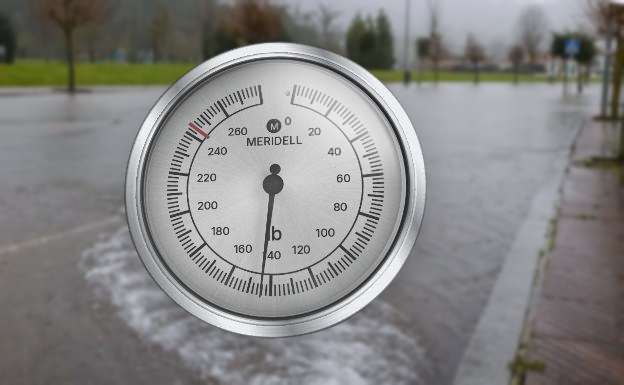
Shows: 144 lb
